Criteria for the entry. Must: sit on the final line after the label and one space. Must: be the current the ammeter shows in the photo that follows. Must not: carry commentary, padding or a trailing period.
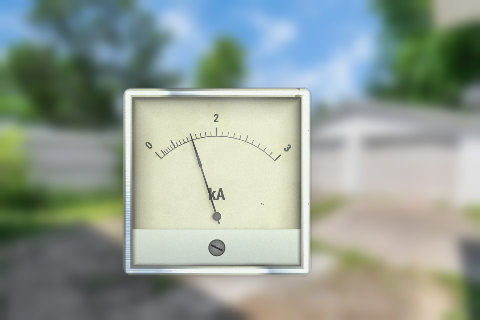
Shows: 1.5 kA
